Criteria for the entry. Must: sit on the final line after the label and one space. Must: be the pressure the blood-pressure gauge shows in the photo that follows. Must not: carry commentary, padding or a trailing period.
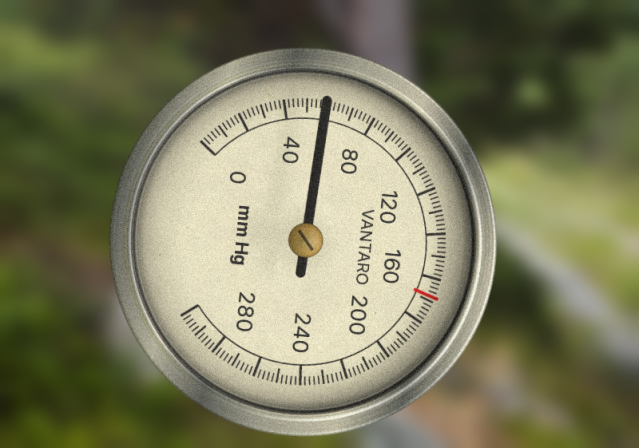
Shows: 58 mmHg
